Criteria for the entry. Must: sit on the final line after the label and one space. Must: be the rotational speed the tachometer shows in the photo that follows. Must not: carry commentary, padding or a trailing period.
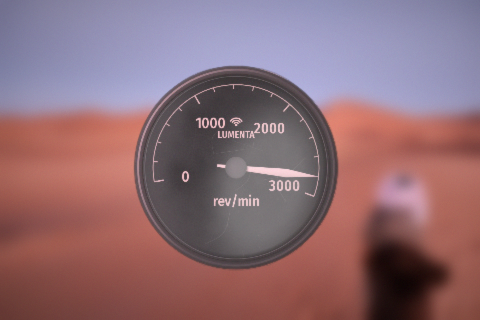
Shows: 2800 rpm
